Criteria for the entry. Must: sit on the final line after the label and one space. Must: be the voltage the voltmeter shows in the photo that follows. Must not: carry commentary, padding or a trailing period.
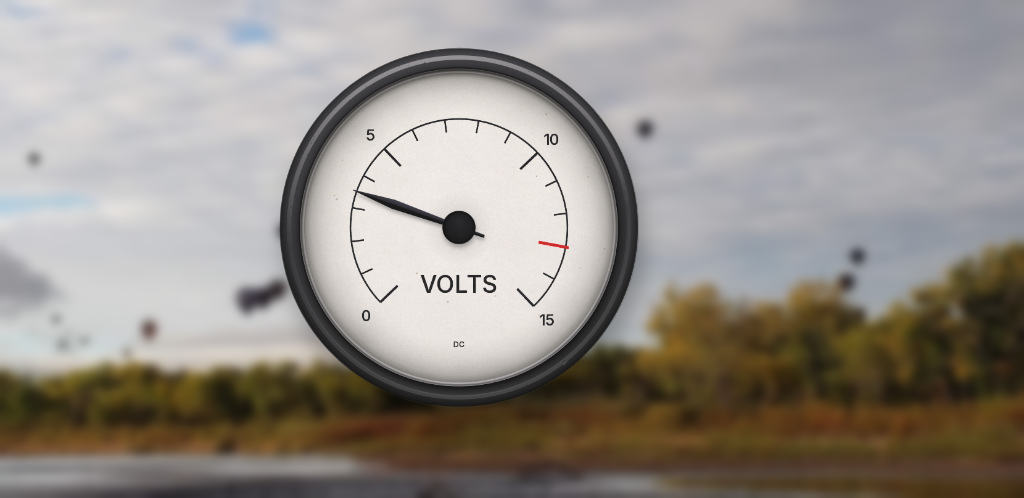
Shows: 3.5 V
